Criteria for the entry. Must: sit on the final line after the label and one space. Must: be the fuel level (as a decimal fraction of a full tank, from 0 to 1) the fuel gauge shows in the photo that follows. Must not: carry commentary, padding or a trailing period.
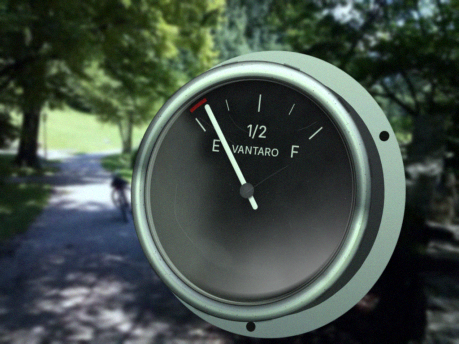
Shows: 0.125
